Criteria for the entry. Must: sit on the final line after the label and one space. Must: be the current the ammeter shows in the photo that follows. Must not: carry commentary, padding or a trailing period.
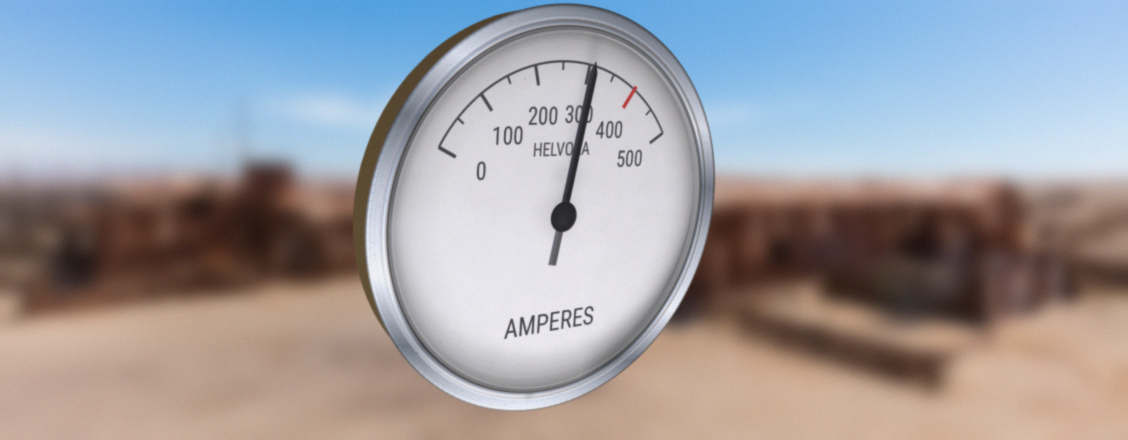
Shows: 300 A
